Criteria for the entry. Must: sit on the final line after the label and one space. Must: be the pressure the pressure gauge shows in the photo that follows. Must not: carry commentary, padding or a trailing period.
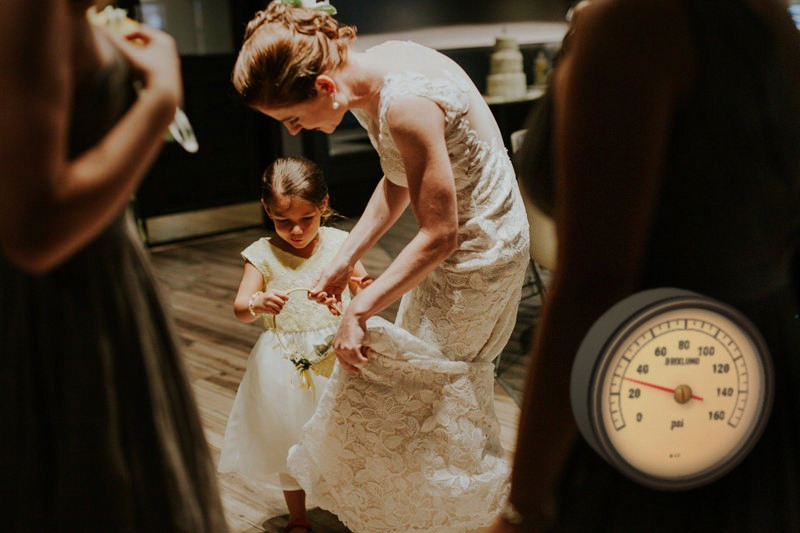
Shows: 30 psi
